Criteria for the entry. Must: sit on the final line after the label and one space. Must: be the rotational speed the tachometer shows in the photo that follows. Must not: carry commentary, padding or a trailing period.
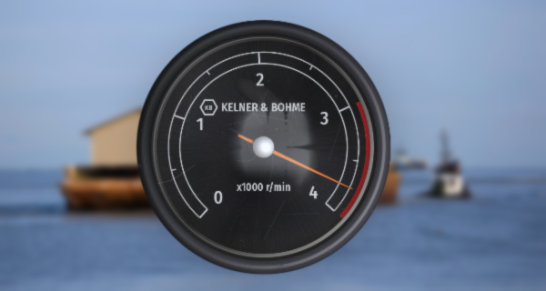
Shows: 3750 rpm
